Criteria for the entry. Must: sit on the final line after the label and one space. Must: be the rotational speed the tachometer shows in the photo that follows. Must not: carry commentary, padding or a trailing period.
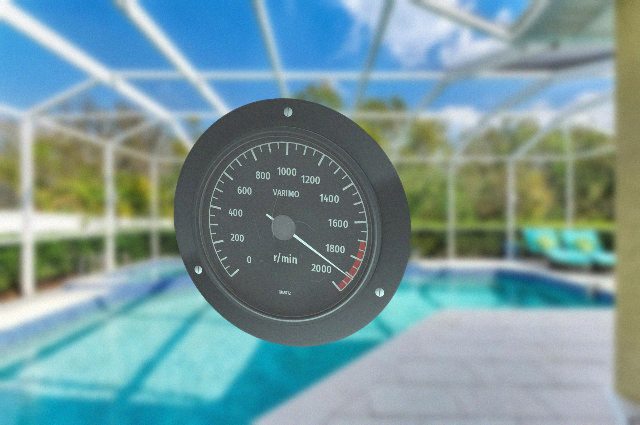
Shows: 1900 rpm
